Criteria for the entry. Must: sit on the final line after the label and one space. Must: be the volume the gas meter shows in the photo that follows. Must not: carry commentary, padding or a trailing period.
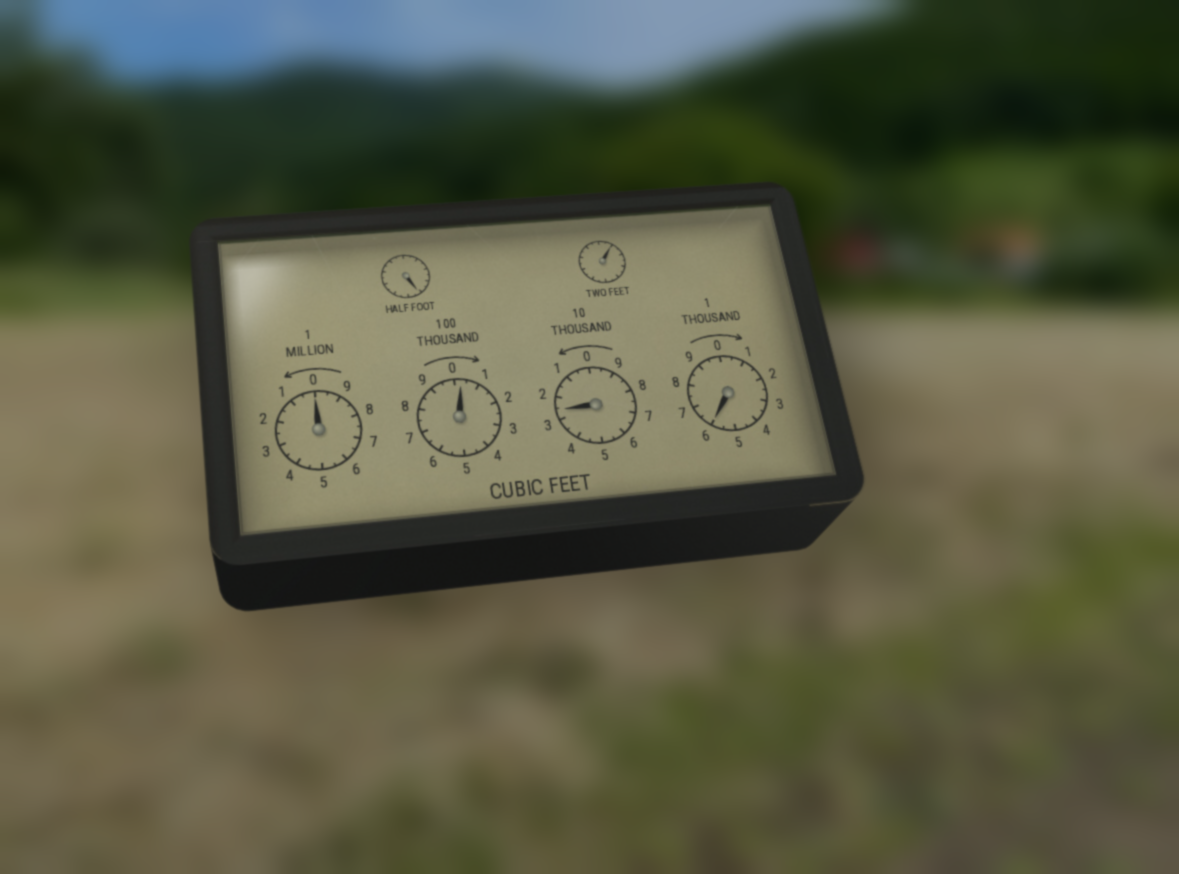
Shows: 2600 ft³
